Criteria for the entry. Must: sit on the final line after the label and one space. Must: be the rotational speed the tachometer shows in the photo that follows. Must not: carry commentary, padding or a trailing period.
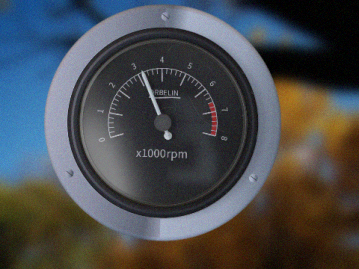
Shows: 3200 rpm
